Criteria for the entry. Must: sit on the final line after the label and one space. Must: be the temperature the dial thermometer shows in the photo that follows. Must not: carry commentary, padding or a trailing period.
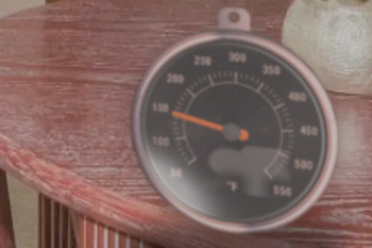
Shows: 150 °F
